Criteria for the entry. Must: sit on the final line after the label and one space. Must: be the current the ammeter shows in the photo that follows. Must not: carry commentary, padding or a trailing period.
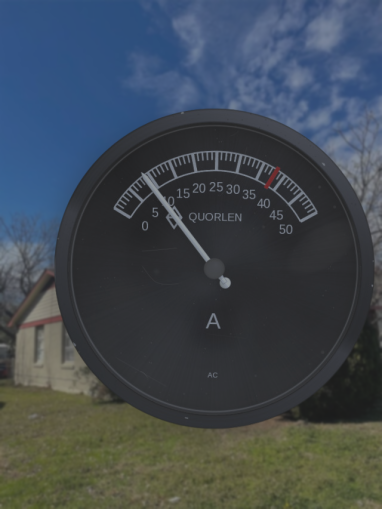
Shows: 9 A
